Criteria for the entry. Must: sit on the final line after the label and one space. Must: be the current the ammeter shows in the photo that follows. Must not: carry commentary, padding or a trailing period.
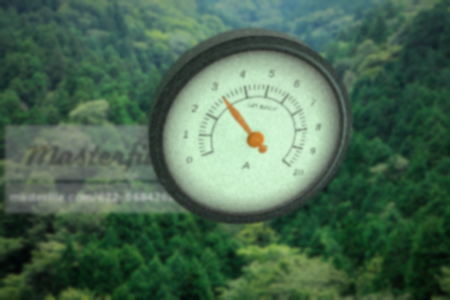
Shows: 3 A
